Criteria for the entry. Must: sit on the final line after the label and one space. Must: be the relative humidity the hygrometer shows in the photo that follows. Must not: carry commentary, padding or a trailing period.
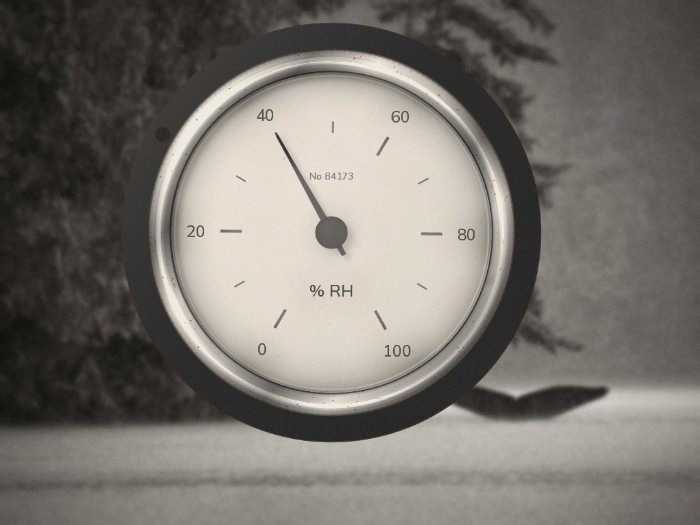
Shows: 40 %
